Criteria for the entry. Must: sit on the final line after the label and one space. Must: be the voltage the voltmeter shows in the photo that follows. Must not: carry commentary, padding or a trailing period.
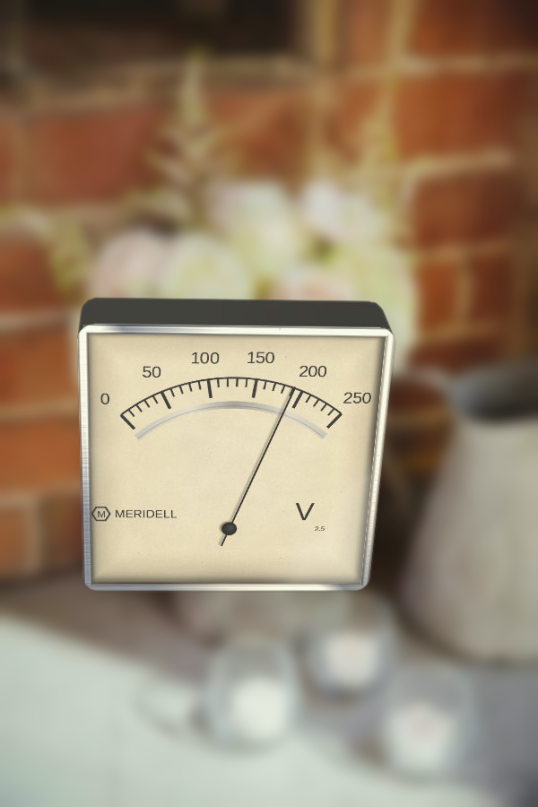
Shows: 190 V
